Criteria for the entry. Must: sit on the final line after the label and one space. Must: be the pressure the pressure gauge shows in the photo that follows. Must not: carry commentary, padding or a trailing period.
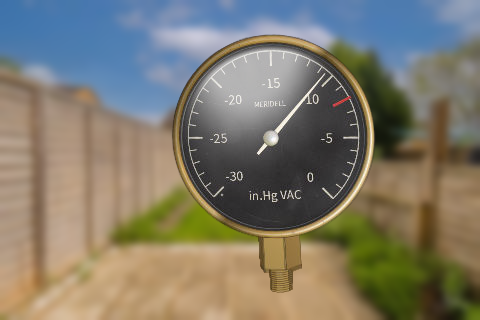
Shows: -10.5 inHg
